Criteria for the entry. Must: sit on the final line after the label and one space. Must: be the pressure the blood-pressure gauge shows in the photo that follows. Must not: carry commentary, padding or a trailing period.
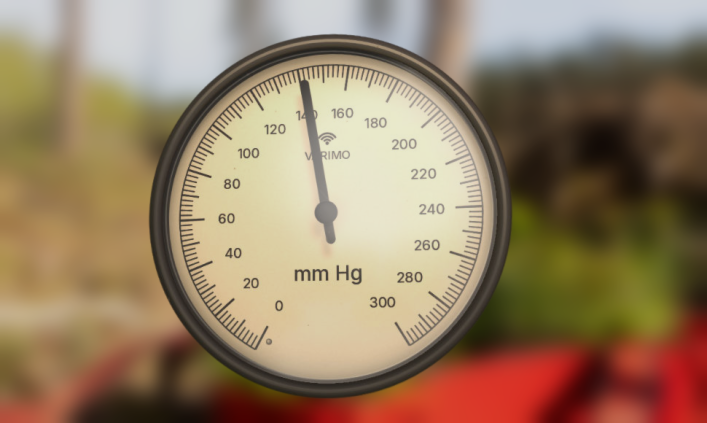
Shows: 142 mmHg
